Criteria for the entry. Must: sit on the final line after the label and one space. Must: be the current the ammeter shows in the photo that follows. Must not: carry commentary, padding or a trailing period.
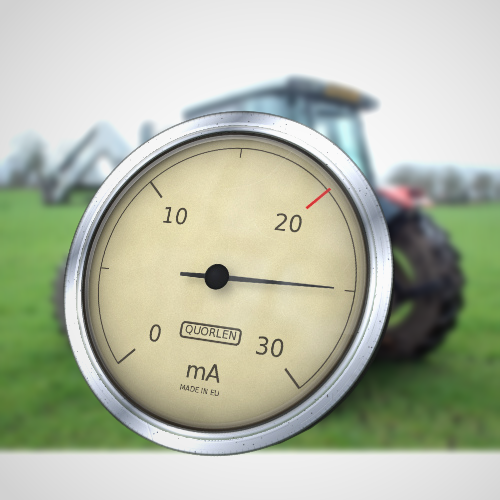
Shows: 25 mA
